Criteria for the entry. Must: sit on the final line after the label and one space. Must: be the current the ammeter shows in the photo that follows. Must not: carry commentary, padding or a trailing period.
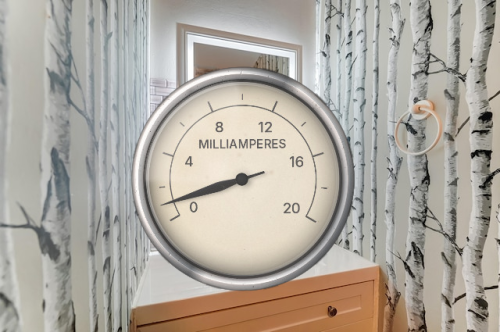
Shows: 1 mA
